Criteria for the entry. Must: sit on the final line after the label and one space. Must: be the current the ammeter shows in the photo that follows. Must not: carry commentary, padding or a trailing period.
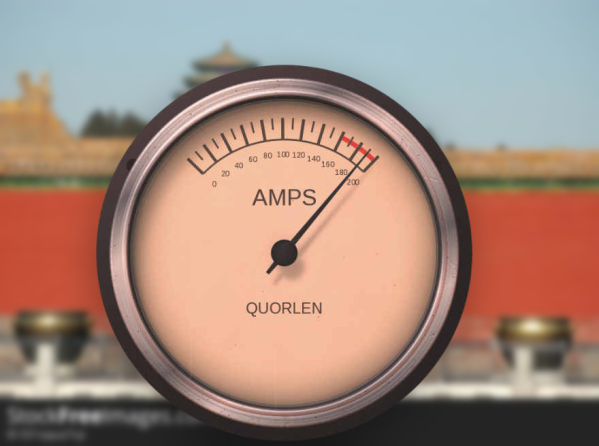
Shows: 190 A
